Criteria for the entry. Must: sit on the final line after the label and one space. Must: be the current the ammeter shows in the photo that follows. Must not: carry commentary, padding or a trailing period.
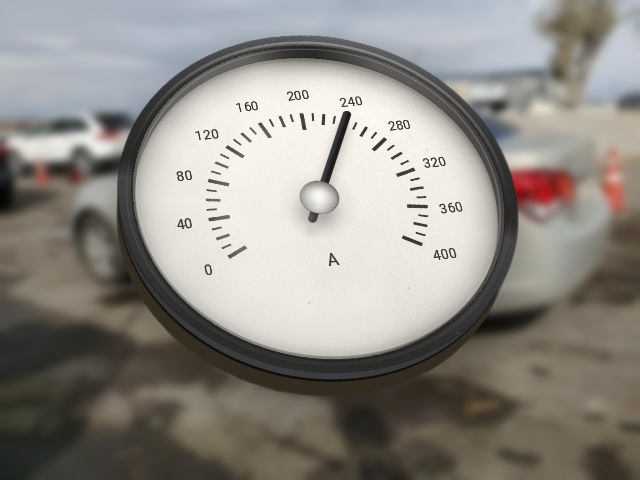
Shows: 240 A
